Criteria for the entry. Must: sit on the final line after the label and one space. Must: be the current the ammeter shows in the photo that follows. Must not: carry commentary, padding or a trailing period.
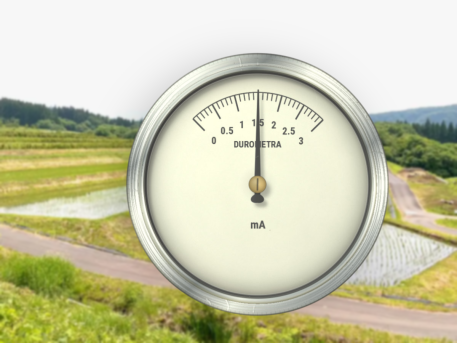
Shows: 1.5 mA
